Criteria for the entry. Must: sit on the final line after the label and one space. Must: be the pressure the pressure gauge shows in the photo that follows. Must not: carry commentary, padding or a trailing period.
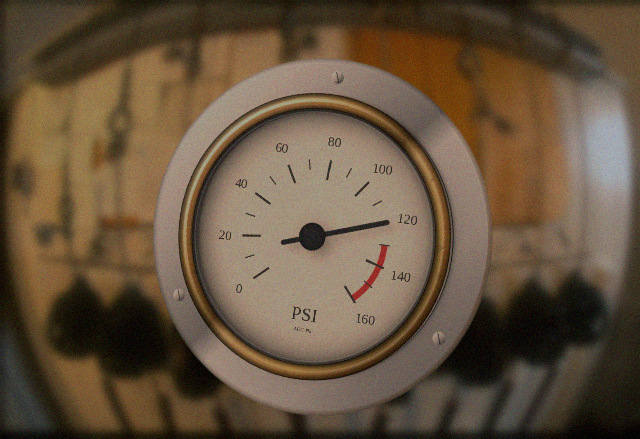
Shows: 120 psi
